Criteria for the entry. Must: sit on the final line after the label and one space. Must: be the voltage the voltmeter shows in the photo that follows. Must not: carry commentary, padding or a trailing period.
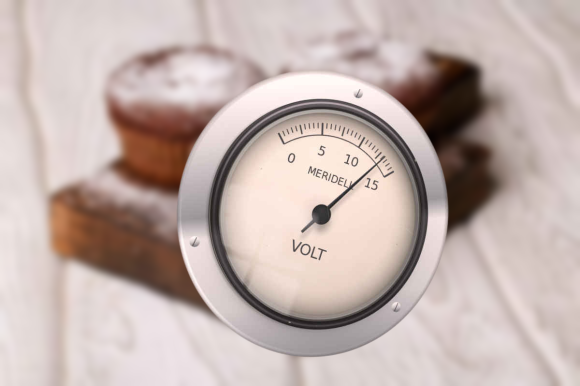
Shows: 13 V
